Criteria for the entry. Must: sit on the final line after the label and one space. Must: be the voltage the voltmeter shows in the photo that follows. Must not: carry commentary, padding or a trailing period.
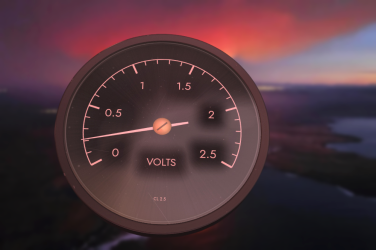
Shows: 0.2 V
